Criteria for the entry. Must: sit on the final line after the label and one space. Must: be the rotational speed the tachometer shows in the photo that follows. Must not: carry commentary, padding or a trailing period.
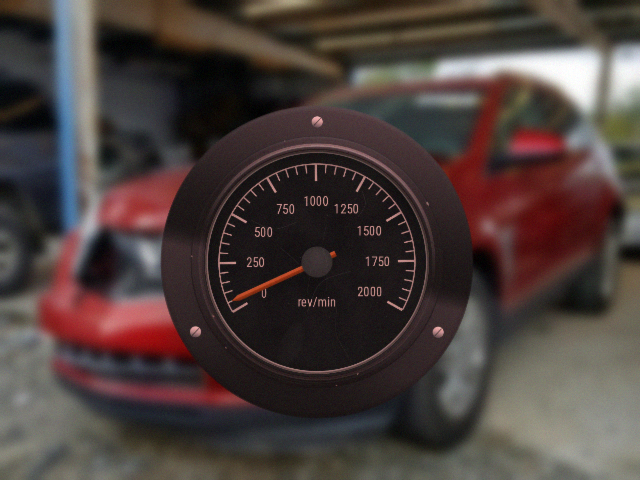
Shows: 50 rpm
